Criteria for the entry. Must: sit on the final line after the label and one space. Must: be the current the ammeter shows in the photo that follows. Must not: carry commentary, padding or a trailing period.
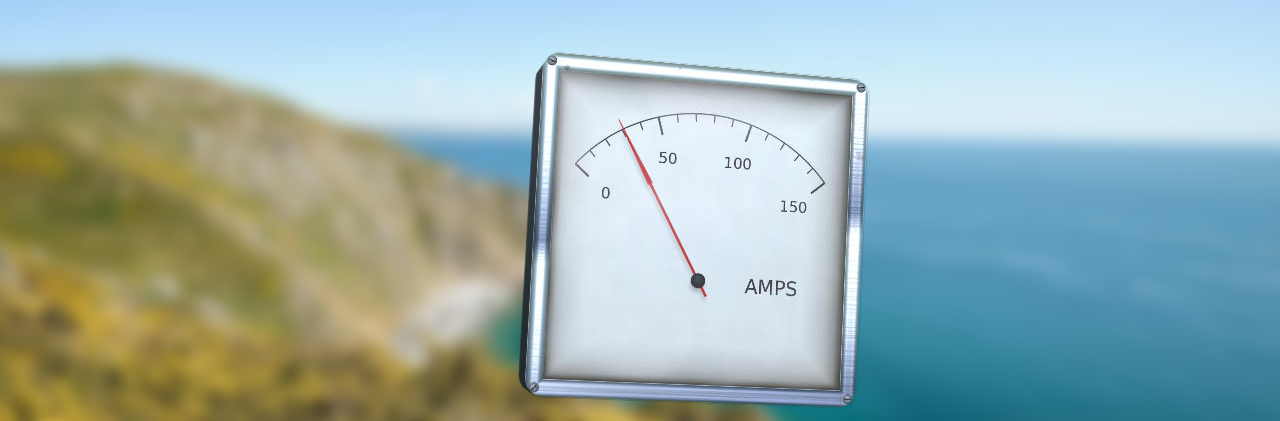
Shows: 30 A
